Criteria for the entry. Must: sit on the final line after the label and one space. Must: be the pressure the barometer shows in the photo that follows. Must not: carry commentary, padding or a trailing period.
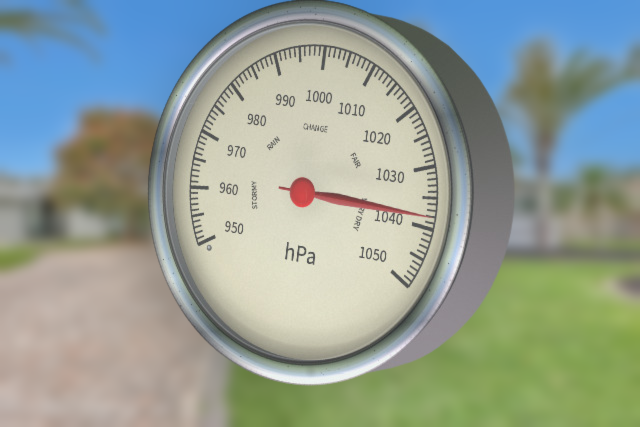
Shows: 1038 hPa
